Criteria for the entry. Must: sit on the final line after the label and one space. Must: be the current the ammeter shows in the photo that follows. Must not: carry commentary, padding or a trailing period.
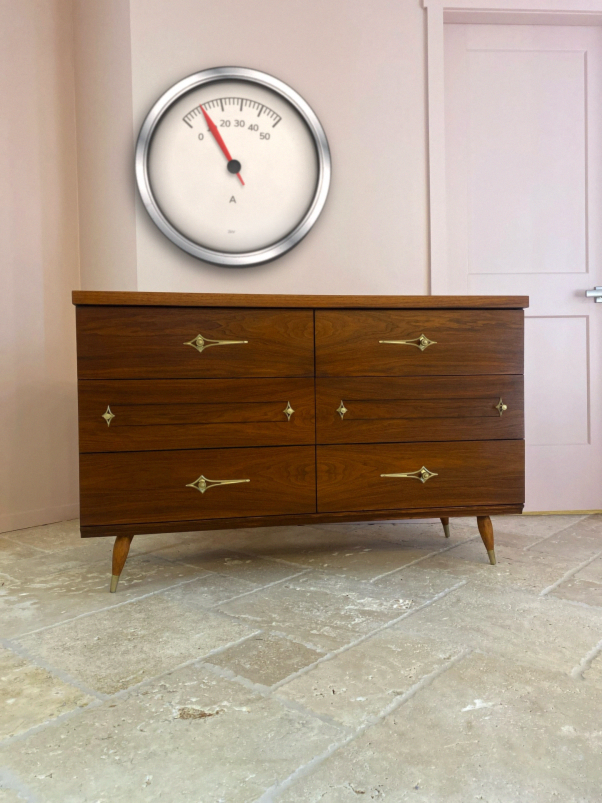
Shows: 10 A
